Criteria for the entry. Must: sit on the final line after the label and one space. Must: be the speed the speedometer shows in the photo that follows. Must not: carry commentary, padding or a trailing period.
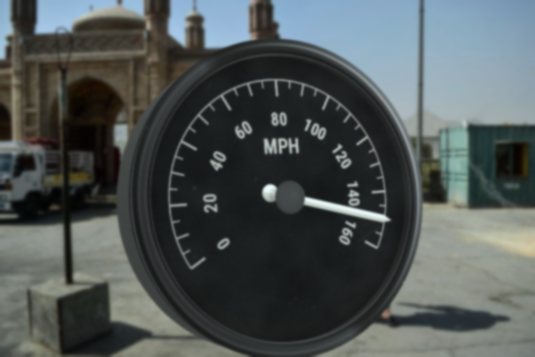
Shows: 150 mph
